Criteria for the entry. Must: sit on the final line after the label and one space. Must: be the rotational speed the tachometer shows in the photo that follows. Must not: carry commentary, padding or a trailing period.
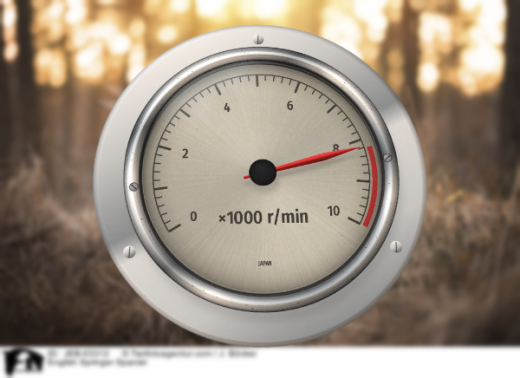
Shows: 8200 rpm
